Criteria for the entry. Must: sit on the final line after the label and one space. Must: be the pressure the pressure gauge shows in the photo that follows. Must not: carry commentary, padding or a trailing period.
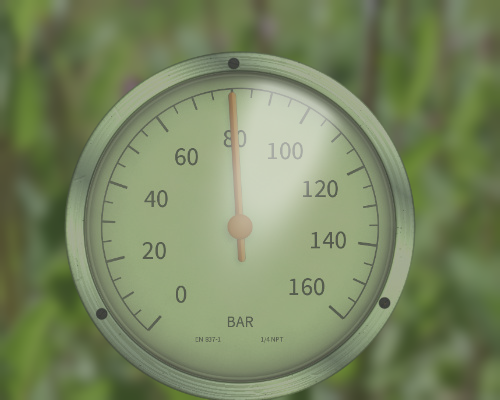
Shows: 80 bar
